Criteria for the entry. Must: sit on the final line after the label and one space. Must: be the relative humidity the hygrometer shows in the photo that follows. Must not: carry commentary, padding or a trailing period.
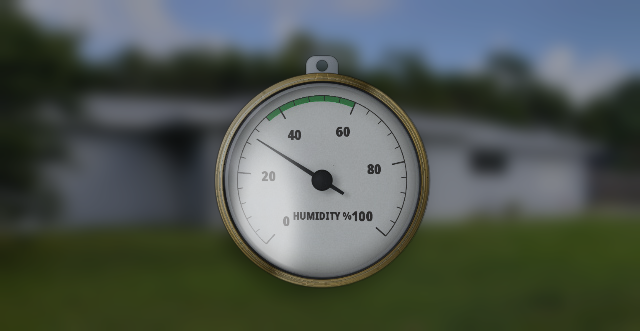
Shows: 30 %
